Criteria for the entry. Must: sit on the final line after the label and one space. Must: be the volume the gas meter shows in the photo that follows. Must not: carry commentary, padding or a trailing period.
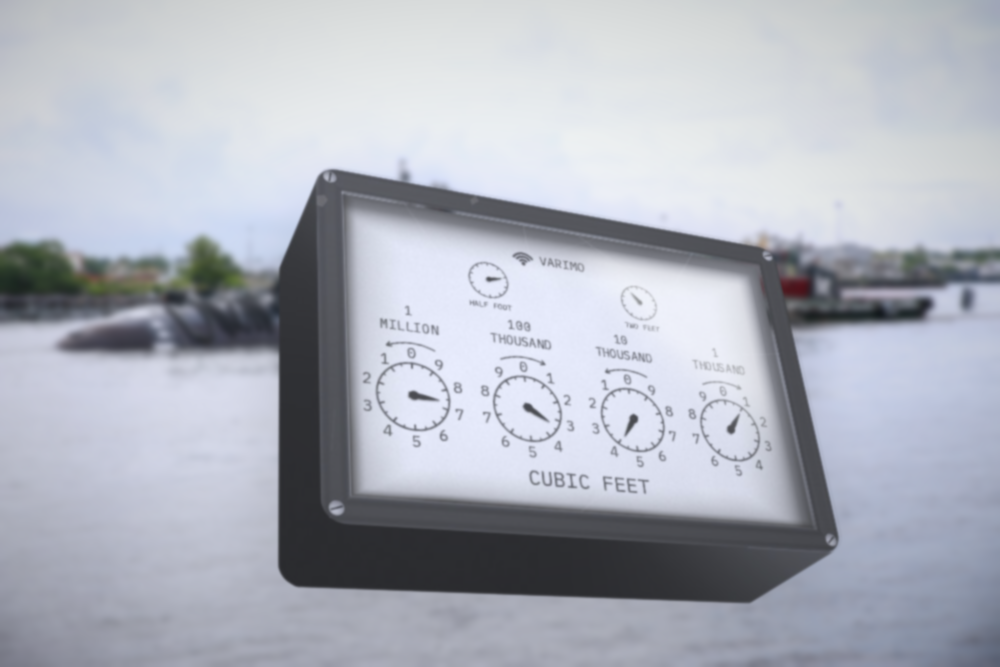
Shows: 734100 ft³
